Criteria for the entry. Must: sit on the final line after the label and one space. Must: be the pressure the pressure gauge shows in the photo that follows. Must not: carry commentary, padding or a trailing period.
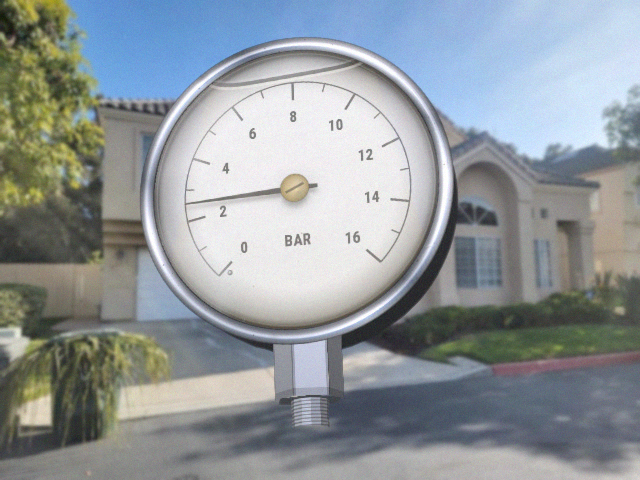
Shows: 2.5 bar
